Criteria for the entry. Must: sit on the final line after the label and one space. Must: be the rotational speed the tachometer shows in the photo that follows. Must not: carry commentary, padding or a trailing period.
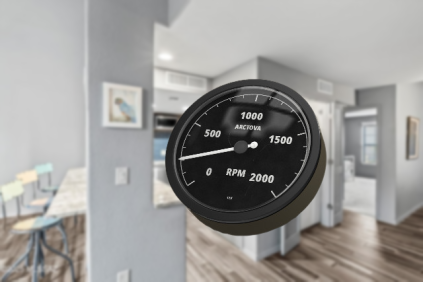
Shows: 200 rpm
